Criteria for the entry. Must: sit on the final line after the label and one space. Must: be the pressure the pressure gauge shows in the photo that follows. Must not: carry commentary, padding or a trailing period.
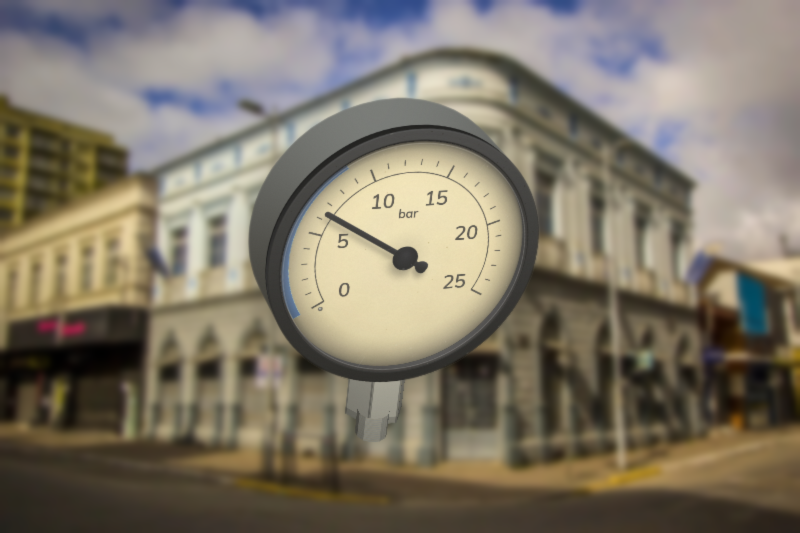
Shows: 6.5 bar
